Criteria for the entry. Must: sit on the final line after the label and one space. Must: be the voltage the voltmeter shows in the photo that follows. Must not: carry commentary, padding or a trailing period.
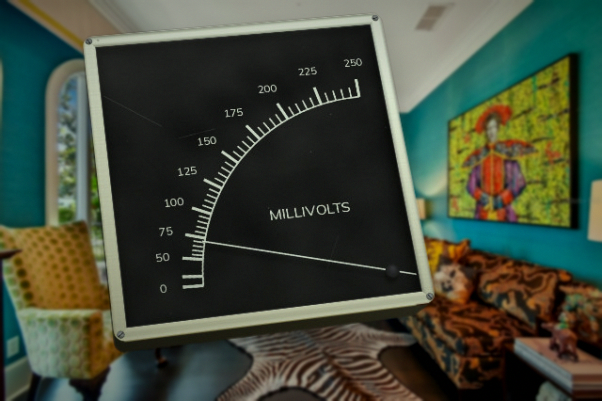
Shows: 70 mV
